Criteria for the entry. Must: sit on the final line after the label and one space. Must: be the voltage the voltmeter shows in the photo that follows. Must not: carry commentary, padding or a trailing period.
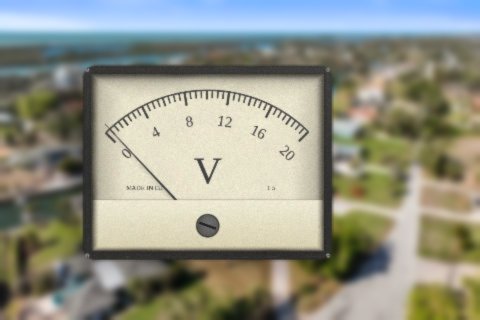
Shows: 0.5 V
